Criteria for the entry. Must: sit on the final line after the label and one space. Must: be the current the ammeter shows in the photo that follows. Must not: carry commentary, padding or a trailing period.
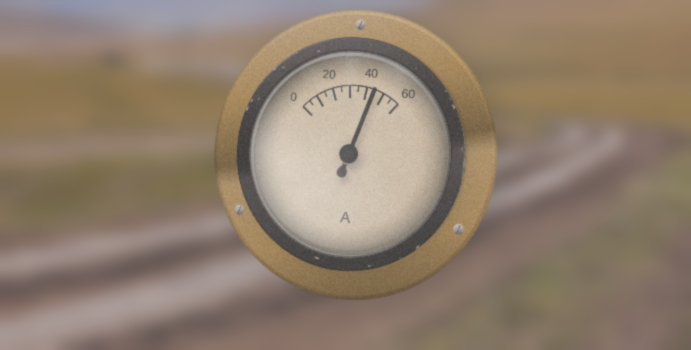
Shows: 45 A
